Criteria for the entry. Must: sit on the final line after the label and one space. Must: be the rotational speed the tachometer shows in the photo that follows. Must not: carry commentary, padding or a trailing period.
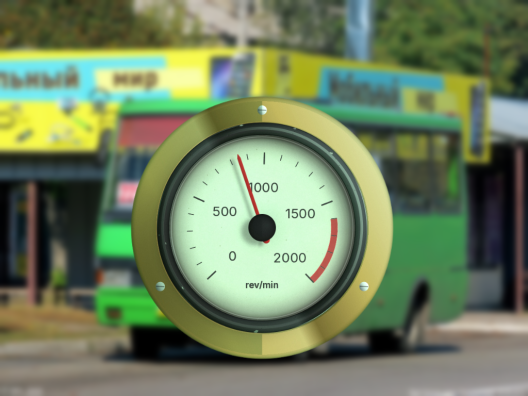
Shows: 850 rpm
